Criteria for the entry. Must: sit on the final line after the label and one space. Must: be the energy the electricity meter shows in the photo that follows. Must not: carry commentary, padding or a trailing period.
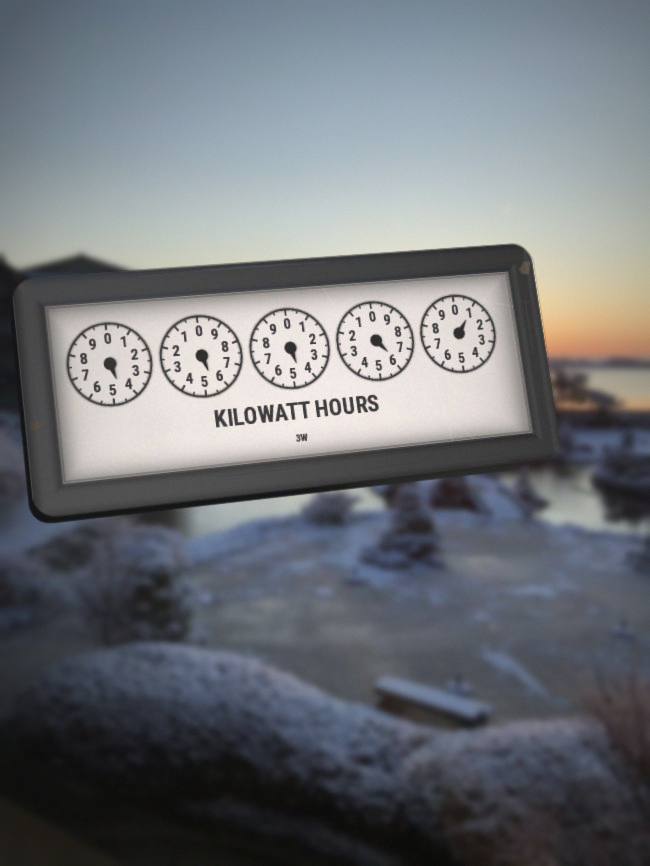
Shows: 45461 kWh
